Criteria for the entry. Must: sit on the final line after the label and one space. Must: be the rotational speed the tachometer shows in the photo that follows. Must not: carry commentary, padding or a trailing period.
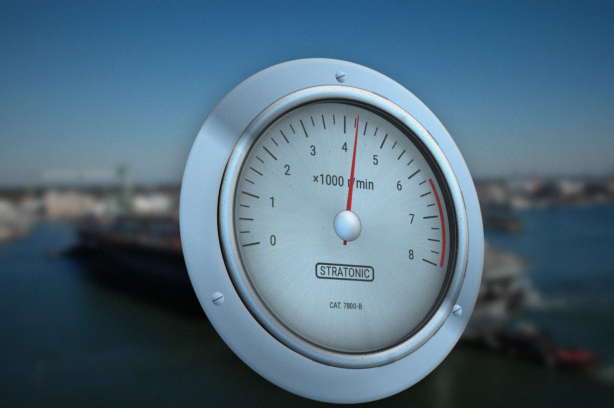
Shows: 4250 rpm
